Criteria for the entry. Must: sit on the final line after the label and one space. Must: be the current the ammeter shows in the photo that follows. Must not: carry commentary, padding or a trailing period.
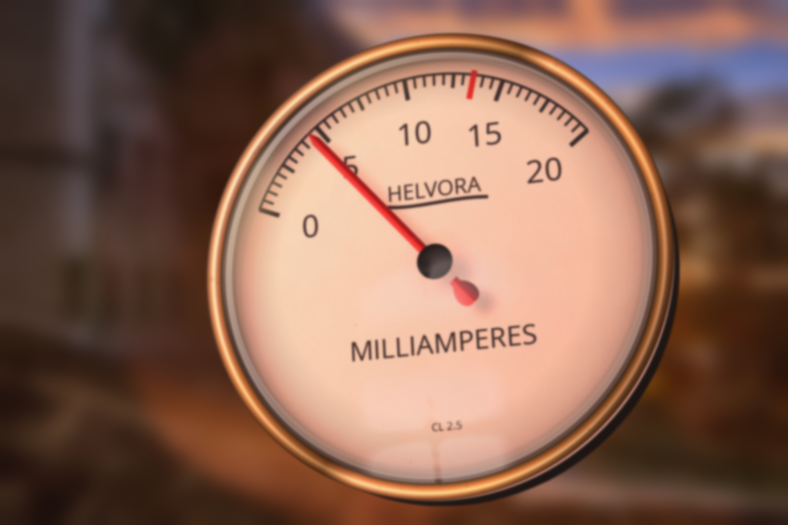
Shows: 4.5 mA
